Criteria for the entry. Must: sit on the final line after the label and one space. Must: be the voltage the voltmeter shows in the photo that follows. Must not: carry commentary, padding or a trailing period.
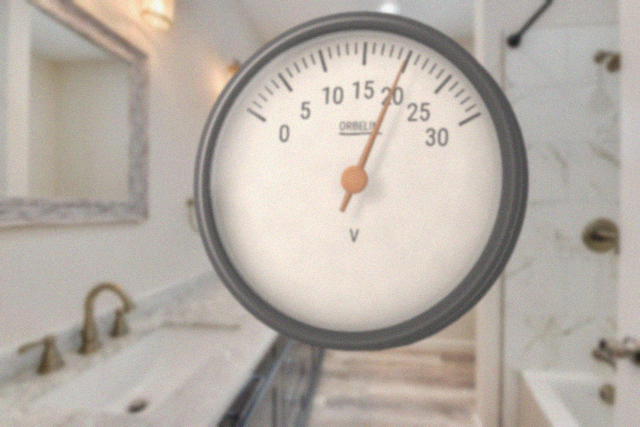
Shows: 20 V
